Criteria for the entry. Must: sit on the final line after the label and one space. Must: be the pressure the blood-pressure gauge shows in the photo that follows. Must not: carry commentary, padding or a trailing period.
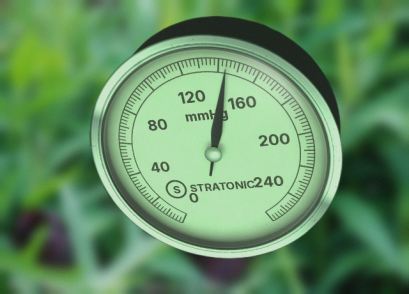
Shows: 144 mmHg
